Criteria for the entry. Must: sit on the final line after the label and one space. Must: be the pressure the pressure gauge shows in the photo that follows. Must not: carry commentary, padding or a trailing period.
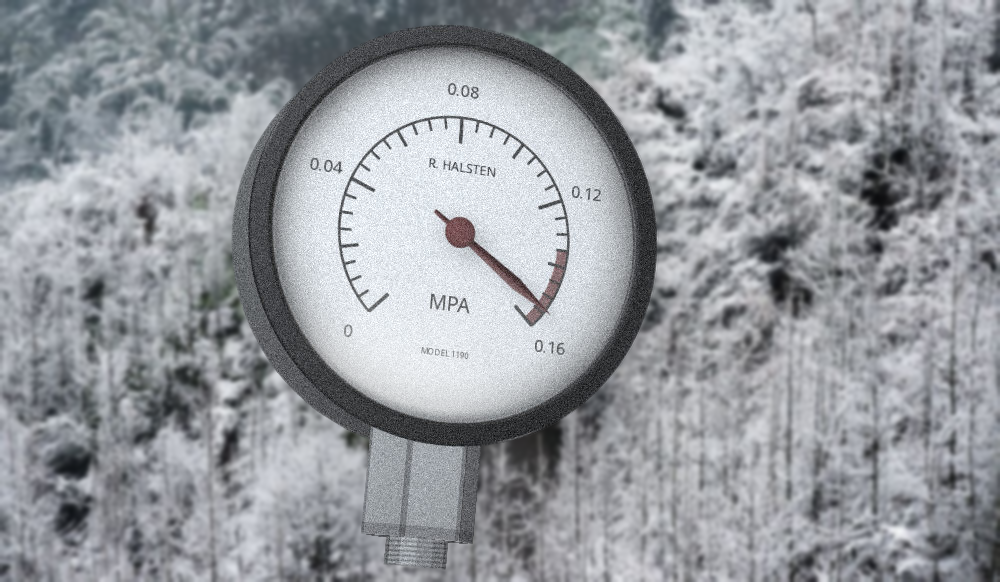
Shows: 0.155 MPa
